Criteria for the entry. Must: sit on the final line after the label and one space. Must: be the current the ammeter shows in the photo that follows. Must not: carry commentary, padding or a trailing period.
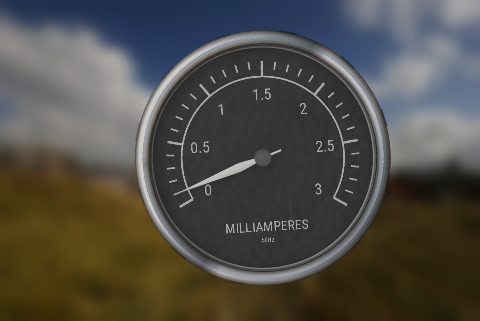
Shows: 0.1 mA
